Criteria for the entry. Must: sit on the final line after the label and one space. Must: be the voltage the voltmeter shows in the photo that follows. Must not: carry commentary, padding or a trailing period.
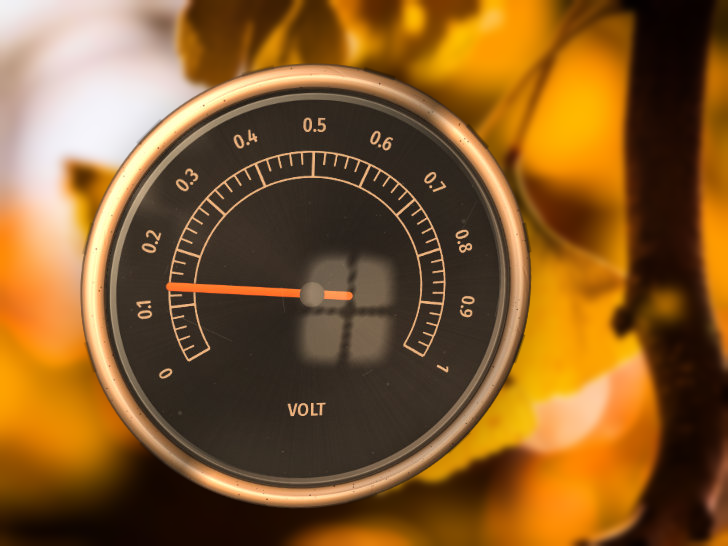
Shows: 0.14 V
